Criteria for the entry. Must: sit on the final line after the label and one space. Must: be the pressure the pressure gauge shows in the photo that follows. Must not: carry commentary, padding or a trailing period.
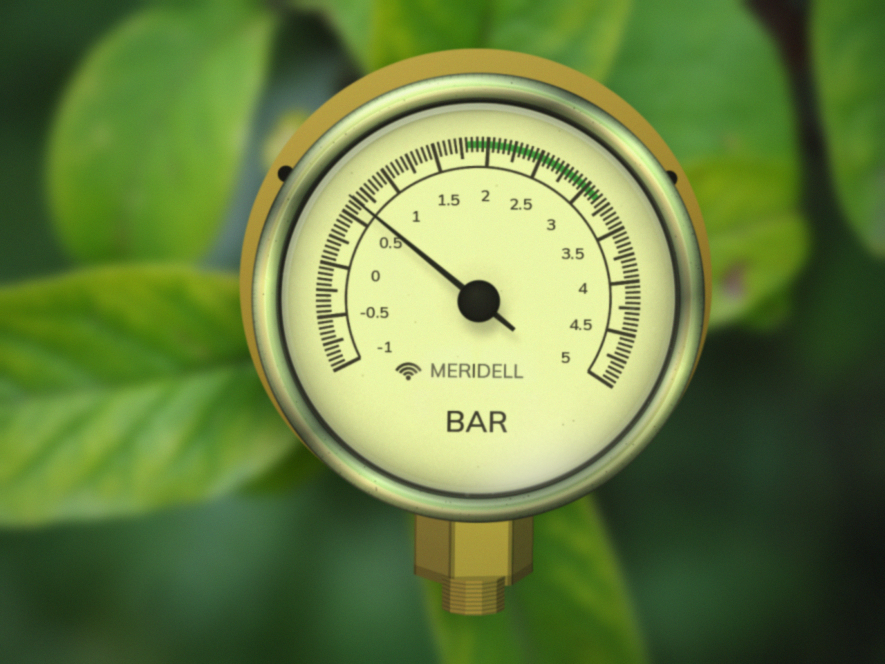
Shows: 0.65 bar
